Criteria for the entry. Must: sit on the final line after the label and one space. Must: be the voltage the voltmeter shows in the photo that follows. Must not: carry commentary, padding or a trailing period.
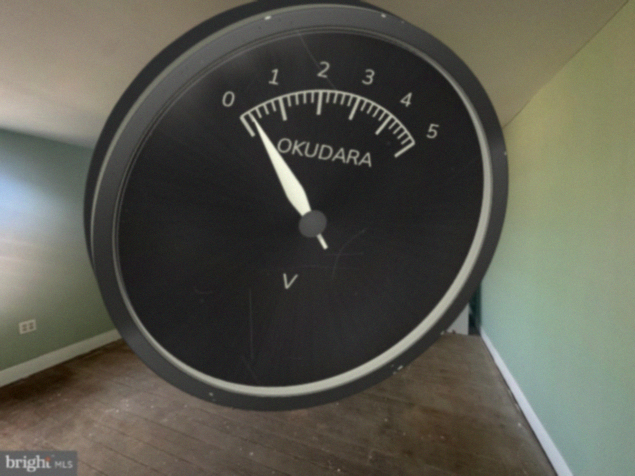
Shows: 0.2 V
